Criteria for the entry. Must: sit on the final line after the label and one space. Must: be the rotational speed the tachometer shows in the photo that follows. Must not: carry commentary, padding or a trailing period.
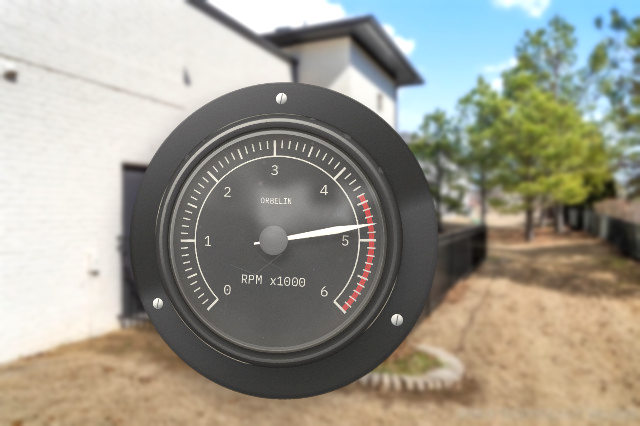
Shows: 4800 rpm
